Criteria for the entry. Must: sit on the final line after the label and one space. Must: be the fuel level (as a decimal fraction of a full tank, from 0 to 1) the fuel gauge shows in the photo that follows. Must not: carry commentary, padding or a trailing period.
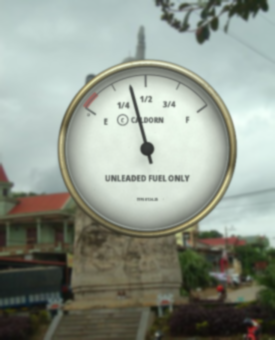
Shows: 0.375
